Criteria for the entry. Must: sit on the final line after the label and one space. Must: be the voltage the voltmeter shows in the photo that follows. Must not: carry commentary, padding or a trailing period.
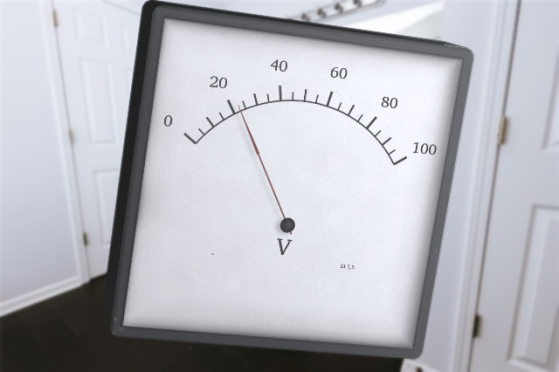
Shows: 22.5 V
